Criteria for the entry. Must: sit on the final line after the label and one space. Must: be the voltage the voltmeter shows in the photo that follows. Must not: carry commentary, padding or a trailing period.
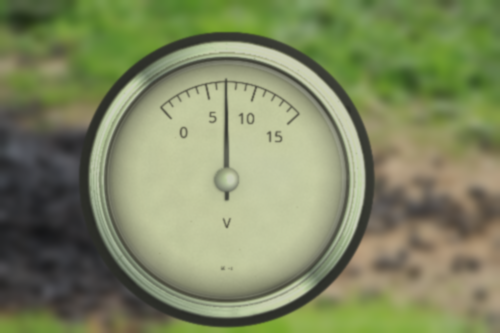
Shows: 7 V
